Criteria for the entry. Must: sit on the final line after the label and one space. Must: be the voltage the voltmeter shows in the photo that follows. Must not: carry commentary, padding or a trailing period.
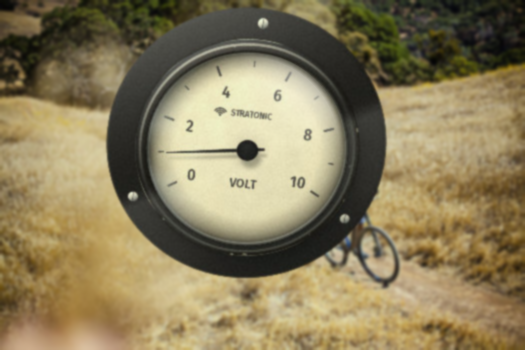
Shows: 1 V
